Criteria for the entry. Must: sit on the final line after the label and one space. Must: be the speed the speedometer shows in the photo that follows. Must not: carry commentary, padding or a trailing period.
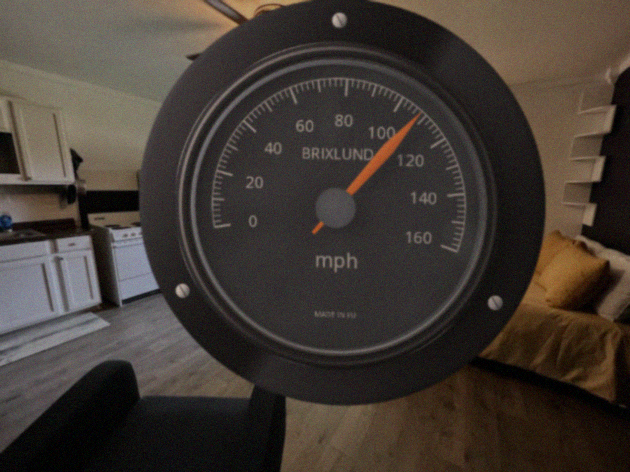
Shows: 108 mph
